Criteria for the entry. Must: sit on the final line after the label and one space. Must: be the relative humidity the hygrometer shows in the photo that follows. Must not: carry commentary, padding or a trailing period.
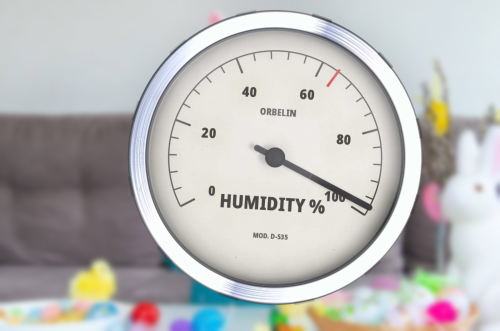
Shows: 98 %
